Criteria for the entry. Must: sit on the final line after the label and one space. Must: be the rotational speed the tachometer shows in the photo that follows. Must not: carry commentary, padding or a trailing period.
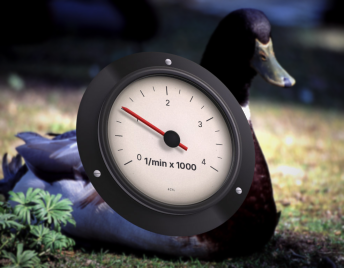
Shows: 1000 rpm
